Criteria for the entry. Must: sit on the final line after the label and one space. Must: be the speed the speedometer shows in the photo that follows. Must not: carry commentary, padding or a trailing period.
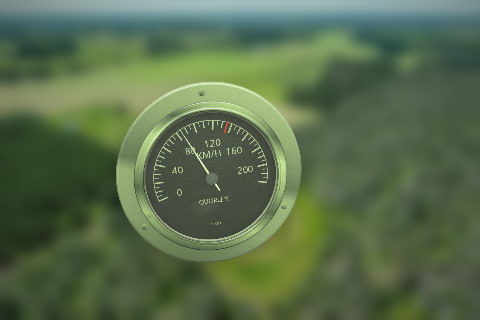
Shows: 85 km/h
